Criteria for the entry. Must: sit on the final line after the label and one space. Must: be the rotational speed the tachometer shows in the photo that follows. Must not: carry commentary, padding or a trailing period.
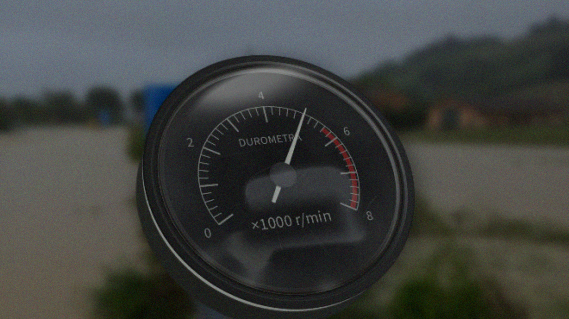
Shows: 5000 rpm
